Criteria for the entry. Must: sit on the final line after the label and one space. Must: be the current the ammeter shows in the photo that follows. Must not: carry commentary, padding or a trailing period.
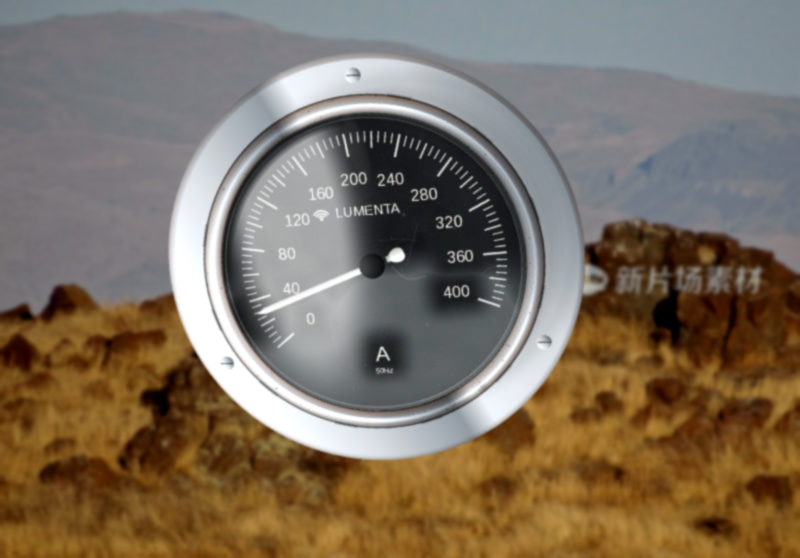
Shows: 30 A
